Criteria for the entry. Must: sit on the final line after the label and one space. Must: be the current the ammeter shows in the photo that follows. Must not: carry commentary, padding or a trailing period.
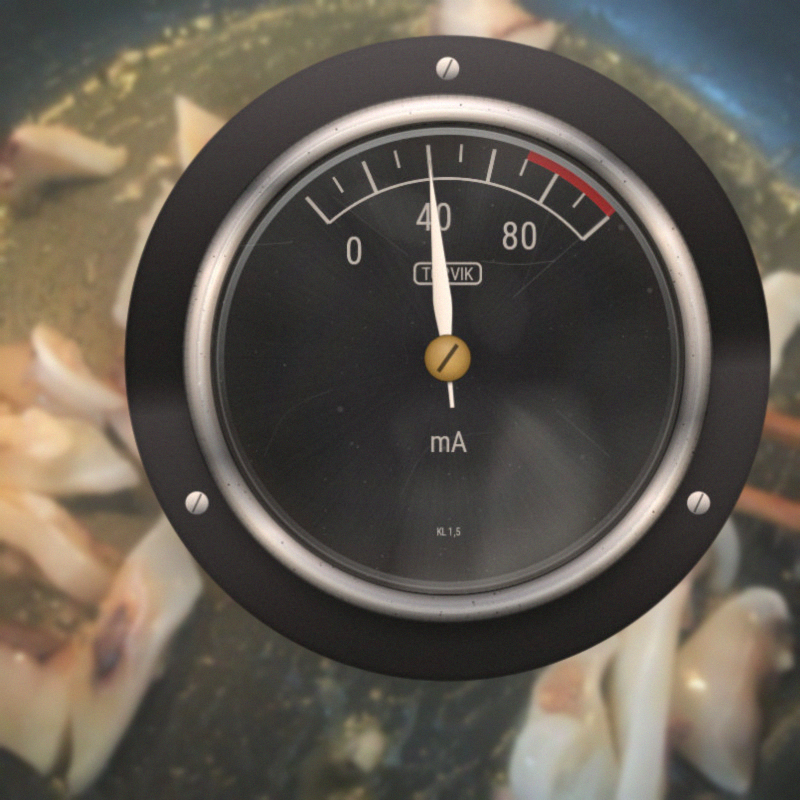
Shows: 40 mA
